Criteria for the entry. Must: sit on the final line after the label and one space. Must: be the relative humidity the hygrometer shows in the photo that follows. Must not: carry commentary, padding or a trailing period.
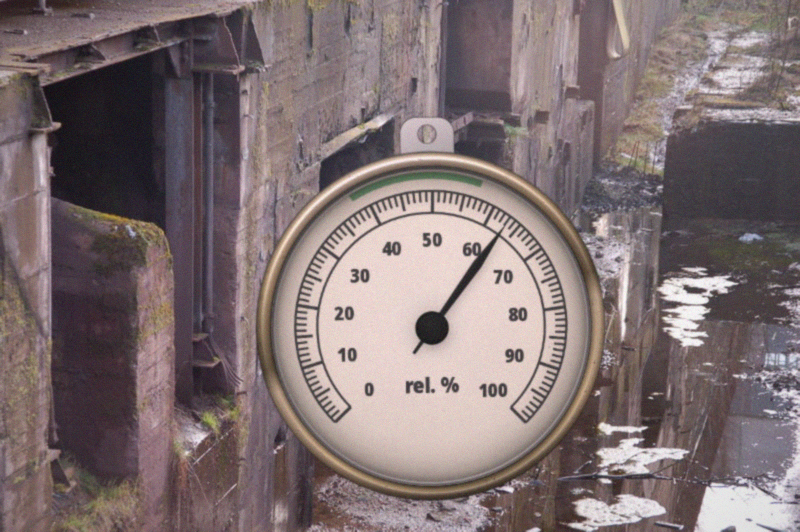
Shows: 63 %
